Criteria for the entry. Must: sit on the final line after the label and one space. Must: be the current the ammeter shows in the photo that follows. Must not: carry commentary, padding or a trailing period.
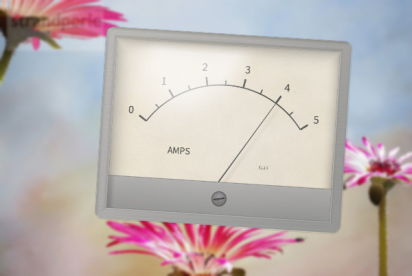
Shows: 4 A
